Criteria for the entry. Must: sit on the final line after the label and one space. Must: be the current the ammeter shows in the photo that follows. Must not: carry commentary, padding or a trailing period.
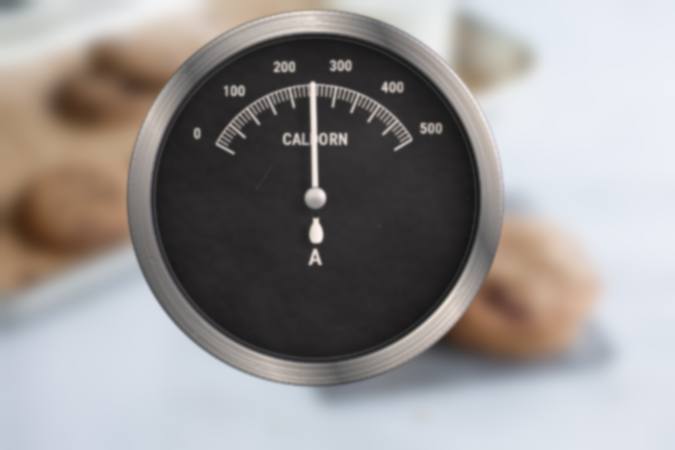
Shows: 250 A
